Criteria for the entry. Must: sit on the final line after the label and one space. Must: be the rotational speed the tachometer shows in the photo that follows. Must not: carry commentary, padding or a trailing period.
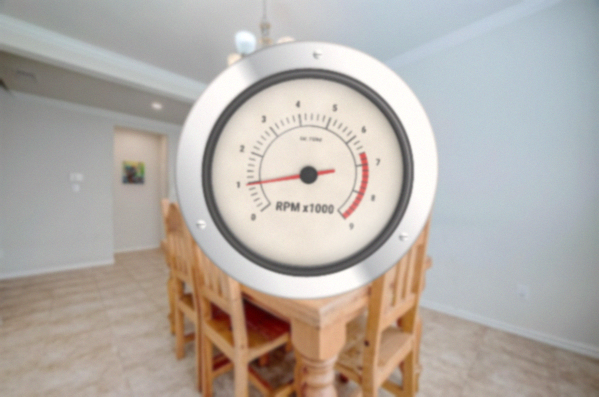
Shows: 1000 rpm
